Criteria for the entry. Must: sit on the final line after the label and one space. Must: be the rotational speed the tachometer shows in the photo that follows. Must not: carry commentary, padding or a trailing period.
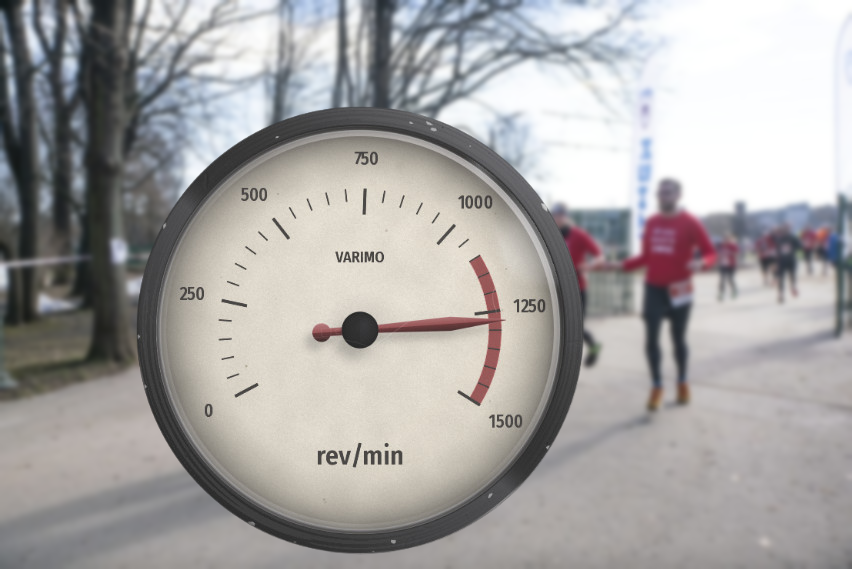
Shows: 1275 rpm
